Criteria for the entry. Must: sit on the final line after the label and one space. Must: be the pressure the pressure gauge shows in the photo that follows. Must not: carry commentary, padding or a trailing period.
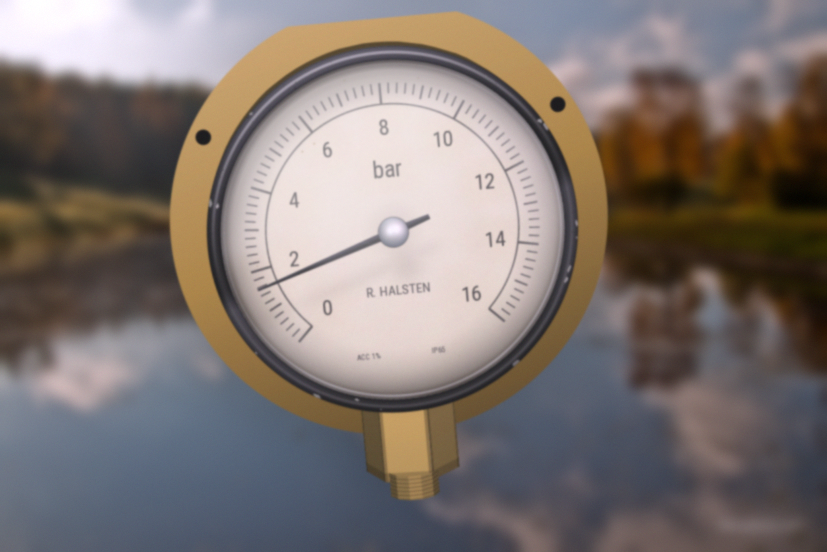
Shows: 1.6 bar
